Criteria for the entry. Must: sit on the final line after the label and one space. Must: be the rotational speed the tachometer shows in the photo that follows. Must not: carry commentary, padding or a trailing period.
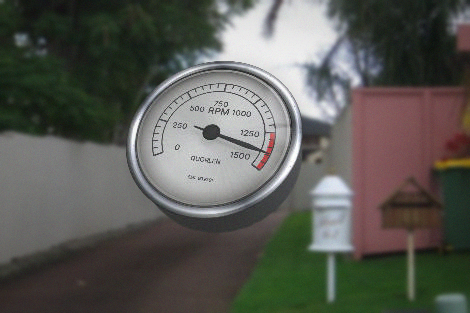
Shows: 1400 rpm
